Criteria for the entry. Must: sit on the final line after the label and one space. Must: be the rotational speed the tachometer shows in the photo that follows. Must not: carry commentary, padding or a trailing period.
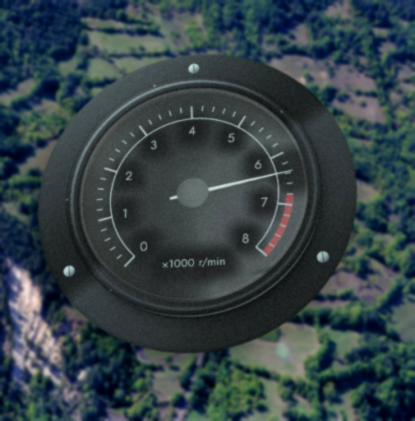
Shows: 6400 rpm
